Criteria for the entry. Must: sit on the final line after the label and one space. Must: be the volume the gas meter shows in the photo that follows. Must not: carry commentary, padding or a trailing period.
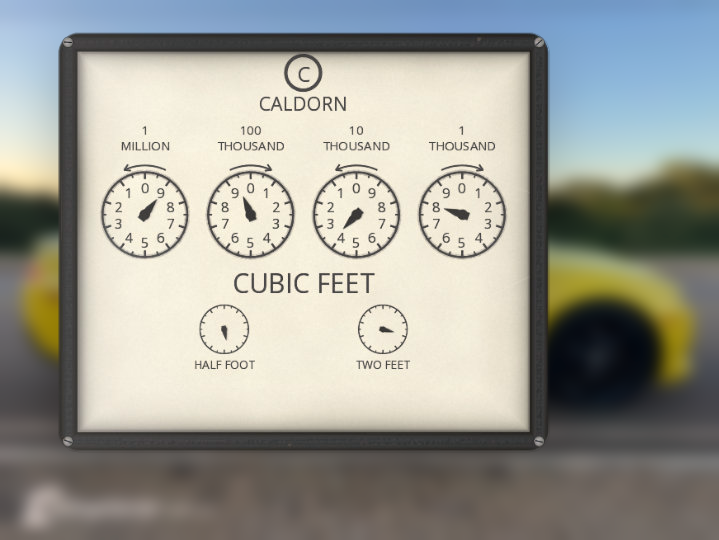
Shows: 893800 ft³
